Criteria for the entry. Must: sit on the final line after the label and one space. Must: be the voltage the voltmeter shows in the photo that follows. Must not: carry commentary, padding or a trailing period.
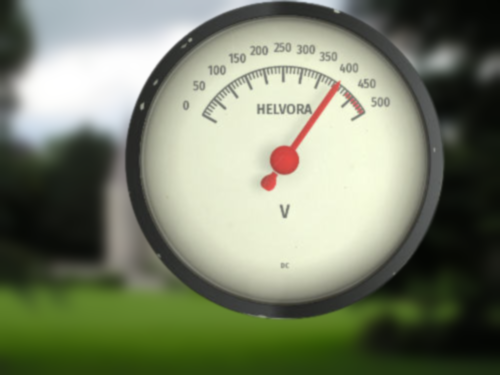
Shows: 400 V
